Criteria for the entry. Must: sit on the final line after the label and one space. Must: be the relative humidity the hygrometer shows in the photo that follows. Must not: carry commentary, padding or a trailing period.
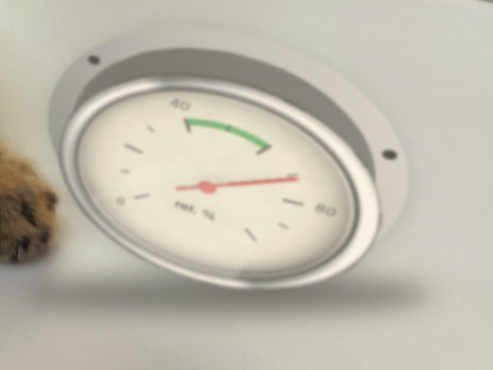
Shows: 70 %
